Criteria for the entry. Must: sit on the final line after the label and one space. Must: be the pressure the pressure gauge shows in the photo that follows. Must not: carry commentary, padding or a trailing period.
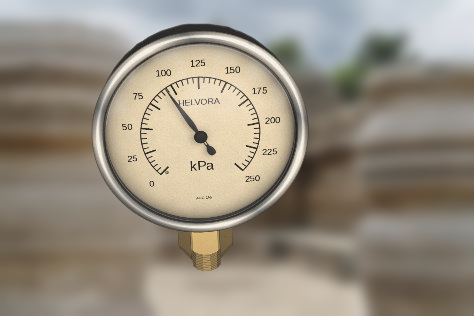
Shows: 95 kPa
